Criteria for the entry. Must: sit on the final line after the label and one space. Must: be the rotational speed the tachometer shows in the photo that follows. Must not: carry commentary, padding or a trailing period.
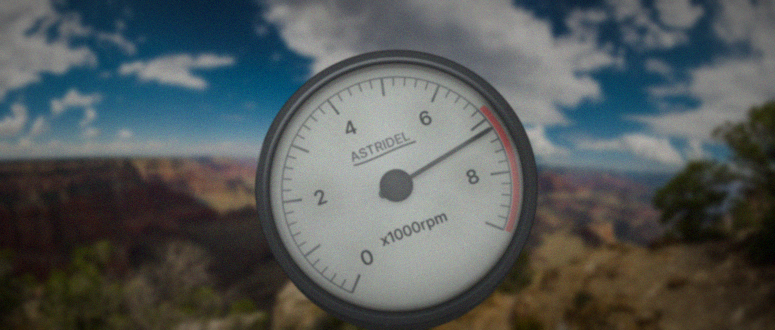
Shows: 7200 rpm
